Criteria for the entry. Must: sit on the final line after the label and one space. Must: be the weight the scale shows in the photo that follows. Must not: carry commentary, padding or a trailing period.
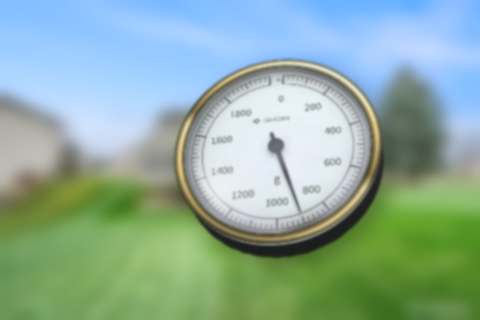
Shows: 900 g
